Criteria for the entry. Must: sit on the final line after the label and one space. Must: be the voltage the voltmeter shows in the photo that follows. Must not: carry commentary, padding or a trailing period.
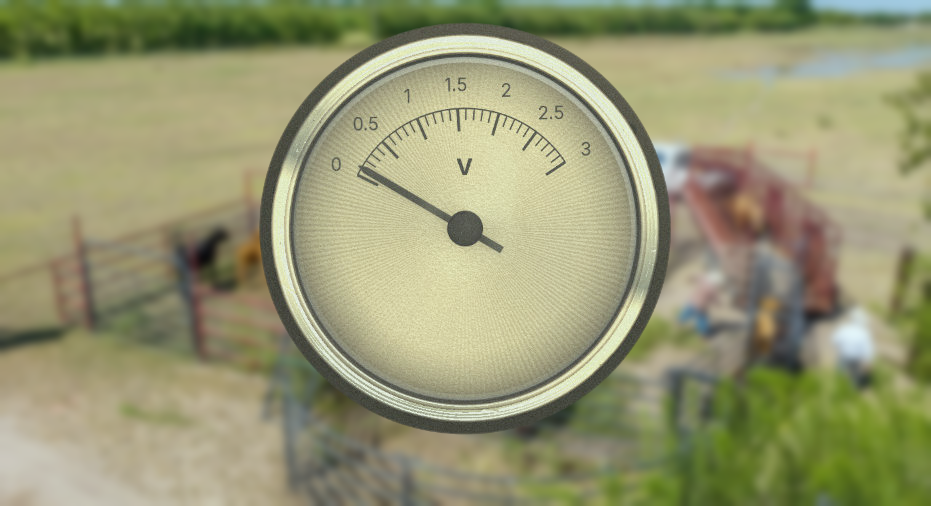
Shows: 0.1 V
